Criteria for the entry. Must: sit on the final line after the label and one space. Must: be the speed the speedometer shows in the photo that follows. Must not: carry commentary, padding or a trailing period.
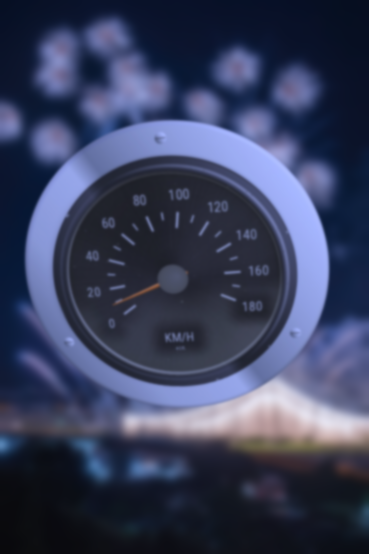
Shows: 10 km/h
